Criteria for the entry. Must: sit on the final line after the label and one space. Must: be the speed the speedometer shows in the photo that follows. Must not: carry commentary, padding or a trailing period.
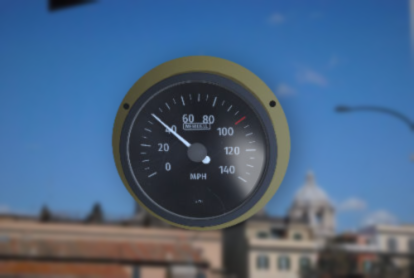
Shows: 40 mph
